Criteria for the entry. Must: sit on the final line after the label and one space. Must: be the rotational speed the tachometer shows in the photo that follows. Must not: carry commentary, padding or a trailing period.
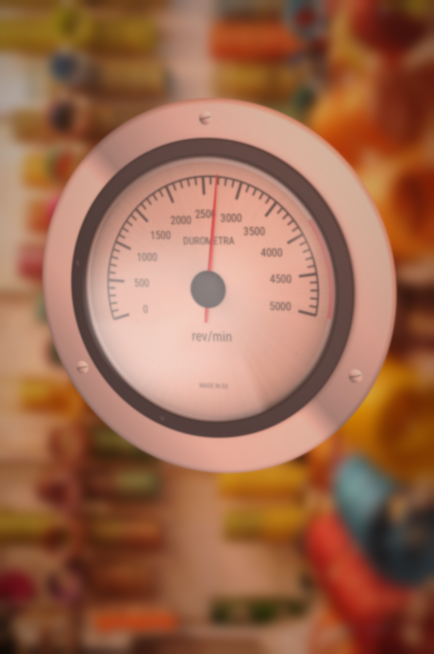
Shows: 2700 rpm
